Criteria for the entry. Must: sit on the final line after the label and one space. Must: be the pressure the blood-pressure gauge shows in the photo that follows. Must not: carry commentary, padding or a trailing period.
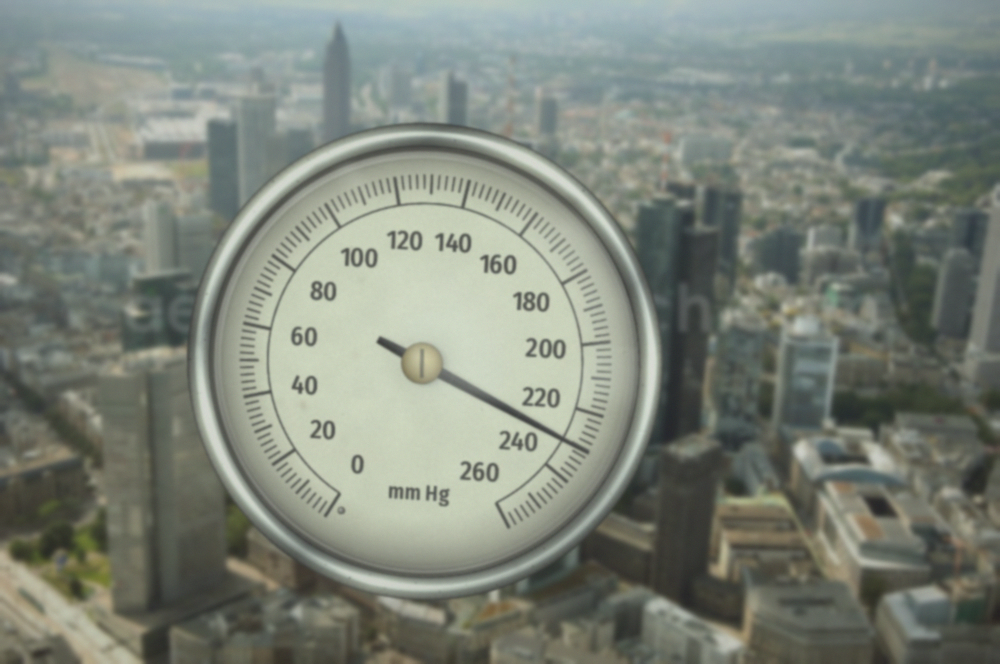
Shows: 230 mmHg
